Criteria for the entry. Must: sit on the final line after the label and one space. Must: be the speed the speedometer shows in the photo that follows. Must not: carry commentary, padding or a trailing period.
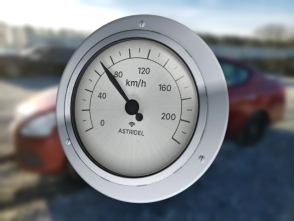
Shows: 70 km/h
